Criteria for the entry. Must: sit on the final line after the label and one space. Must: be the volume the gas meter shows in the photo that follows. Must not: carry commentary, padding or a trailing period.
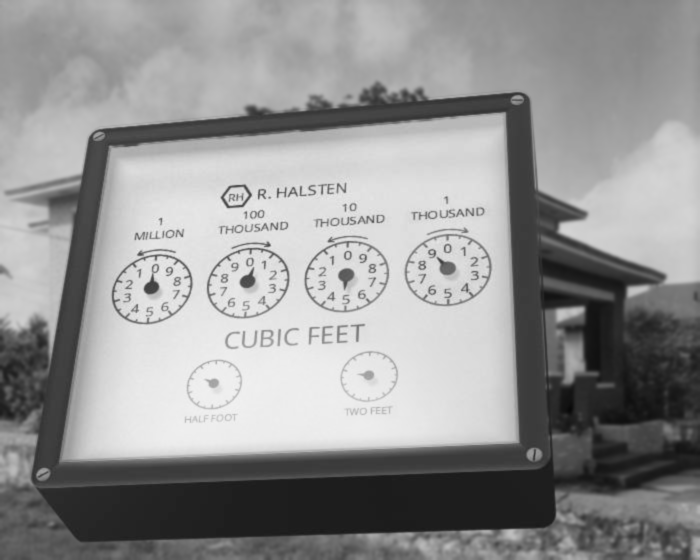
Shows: 4900 ft³
